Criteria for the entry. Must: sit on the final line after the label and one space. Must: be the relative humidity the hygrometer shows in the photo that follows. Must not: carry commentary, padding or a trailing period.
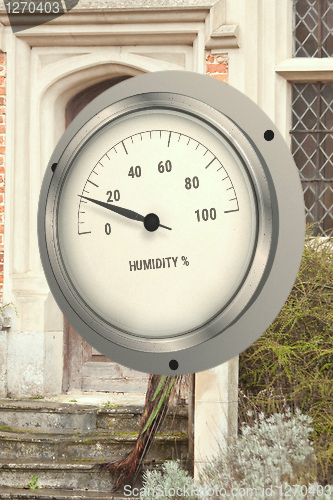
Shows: 14 %
